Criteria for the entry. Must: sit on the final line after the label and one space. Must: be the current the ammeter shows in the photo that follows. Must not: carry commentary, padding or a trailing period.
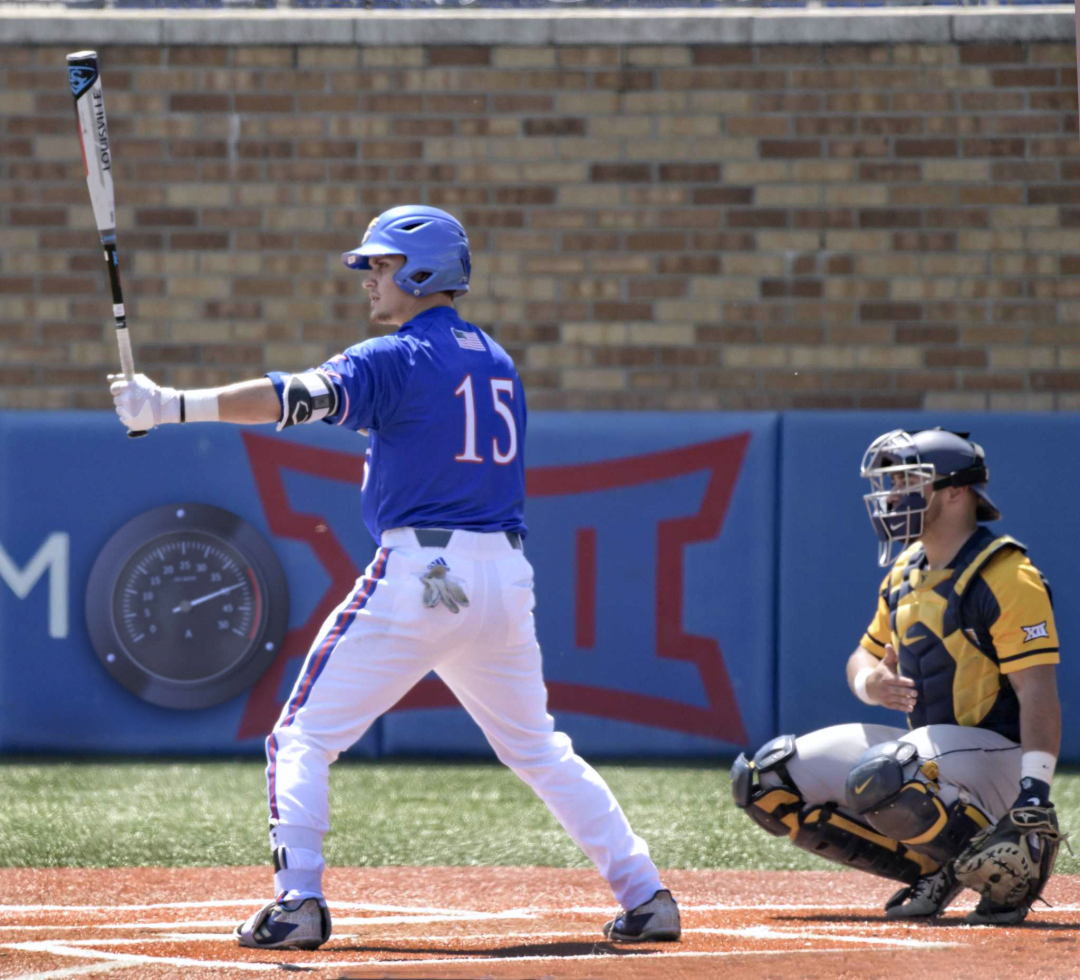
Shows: 40 A
